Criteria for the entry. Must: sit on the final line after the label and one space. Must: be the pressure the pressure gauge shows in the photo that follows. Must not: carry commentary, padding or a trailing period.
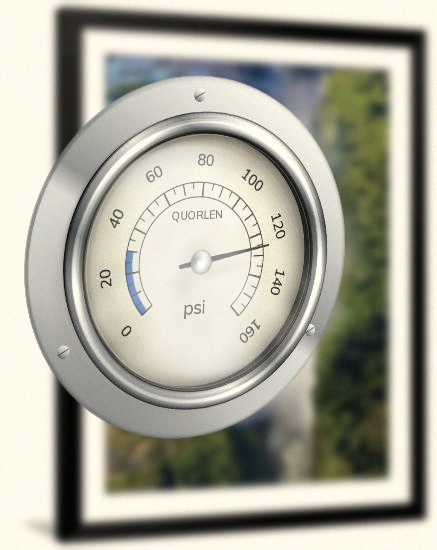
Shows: 125 psi
